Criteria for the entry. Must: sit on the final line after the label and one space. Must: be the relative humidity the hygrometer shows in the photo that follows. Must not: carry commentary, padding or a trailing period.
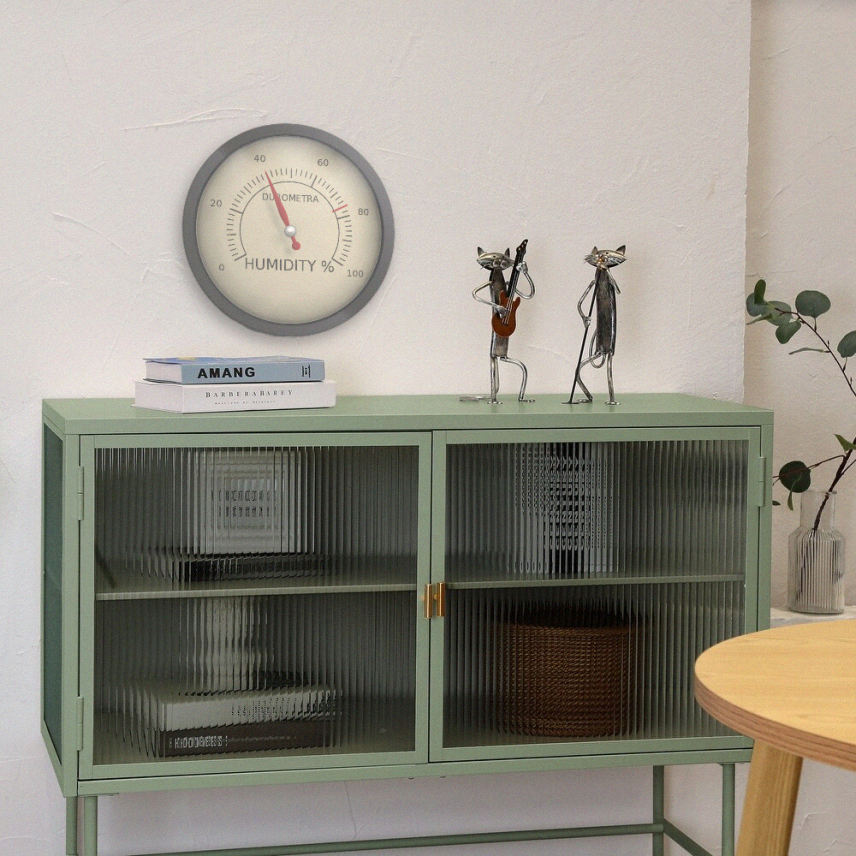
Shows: 40 %
